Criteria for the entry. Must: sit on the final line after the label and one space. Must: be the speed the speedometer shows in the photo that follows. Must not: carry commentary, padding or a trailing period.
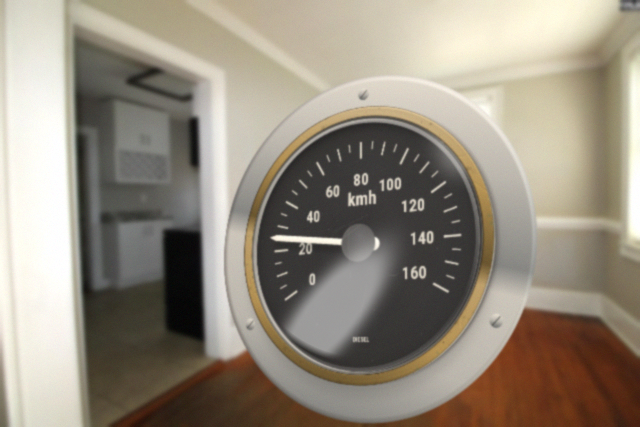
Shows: 25 km/h
